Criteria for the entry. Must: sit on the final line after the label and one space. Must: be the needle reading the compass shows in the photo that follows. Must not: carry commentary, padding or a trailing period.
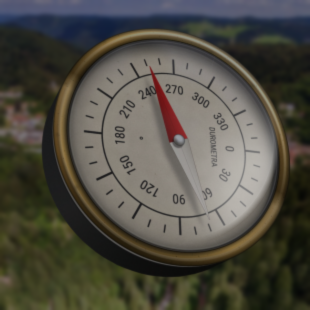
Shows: 250 °
